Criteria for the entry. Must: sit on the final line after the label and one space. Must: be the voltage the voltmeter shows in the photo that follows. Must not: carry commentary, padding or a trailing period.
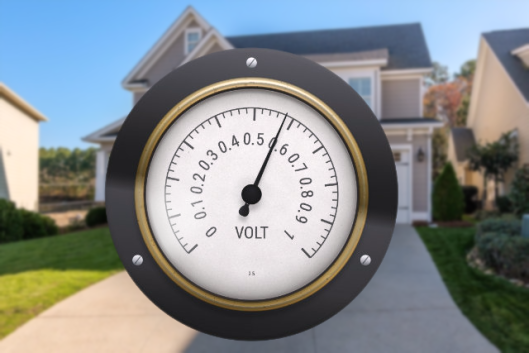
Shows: 0.58 V
